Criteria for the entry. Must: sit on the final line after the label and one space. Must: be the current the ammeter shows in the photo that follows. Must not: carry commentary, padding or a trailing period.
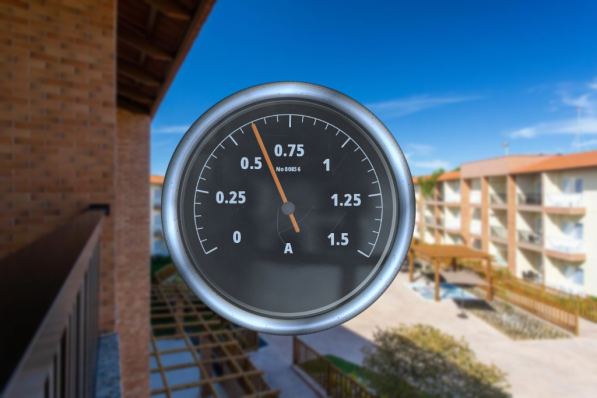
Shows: 0.6 A
